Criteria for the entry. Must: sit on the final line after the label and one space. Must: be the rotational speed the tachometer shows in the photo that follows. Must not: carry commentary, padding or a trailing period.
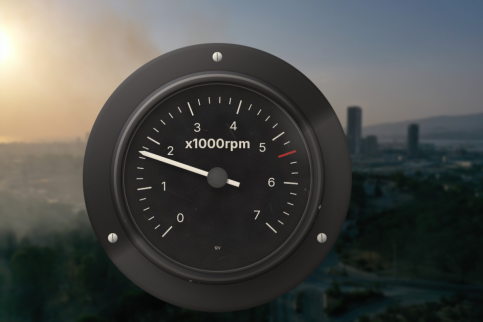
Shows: 1700 rpm
